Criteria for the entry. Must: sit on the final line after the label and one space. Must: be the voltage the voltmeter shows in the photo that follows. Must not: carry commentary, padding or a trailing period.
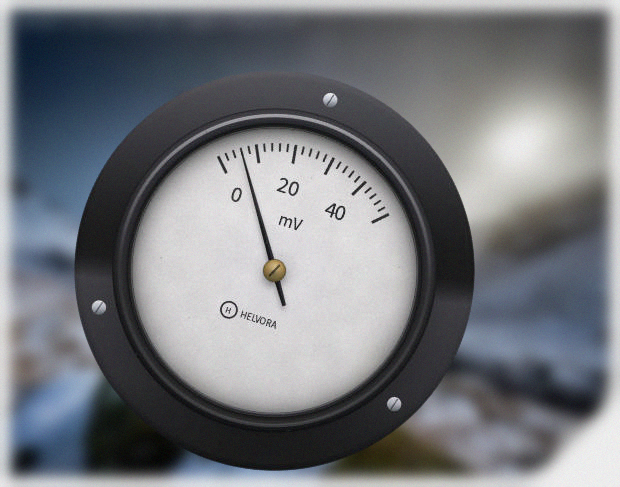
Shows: 6 mV
